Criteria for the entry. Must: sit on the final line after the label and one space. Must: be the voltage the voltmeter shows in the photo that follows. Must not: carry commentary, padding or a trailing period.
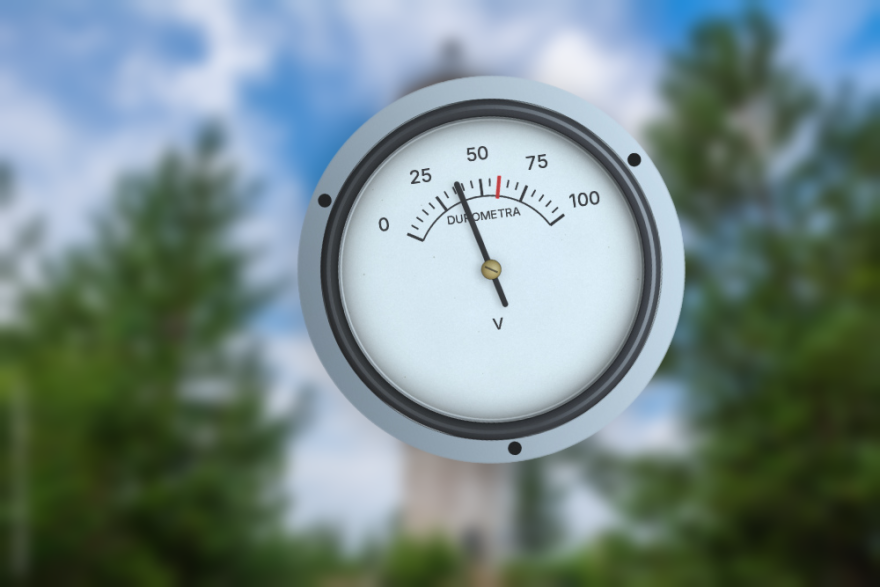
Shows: 37.5 V
